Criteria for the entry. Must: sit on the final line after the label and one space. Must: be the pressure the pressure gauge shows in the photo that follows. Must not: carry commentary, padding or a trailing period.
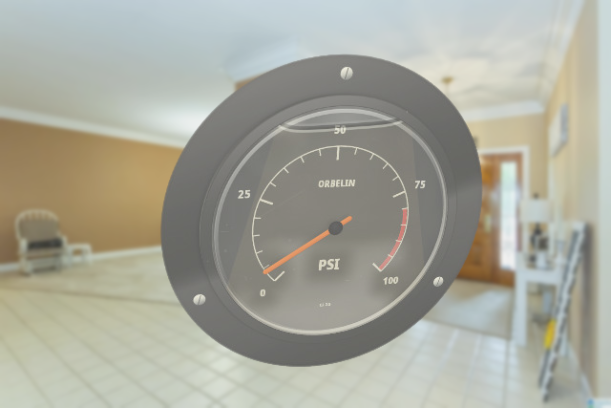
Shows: 5 psi
